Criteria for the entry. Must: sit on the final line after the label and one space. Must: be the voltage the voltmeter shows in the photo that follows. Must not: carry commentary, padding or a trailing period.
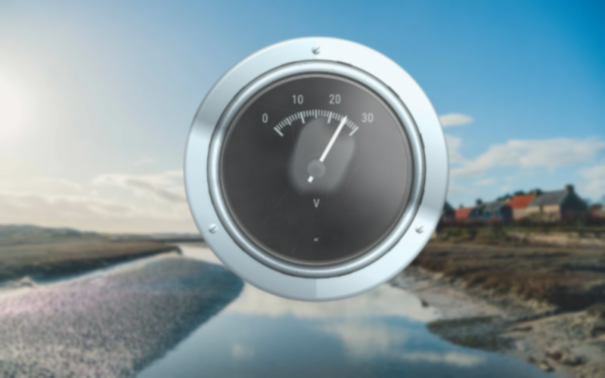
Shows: 25 V
